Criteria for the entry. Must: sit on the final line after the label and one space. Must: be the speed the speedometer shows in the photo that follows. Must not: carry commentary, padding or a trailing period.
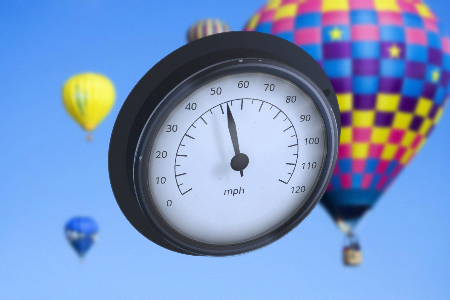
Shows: 52.5 mph
